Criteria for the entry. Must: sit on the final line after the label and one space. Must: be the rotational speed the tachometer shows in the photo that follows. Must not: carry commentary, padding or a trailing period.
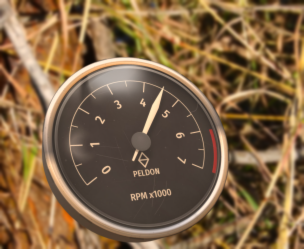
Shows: 4500 rpm
